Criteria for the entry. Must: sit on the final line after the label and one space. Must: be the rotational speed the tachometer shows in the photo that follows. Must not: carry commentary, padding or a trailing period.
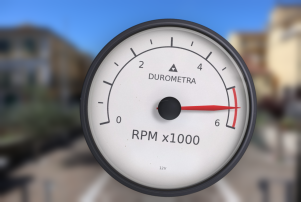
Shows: 5500 rpm
